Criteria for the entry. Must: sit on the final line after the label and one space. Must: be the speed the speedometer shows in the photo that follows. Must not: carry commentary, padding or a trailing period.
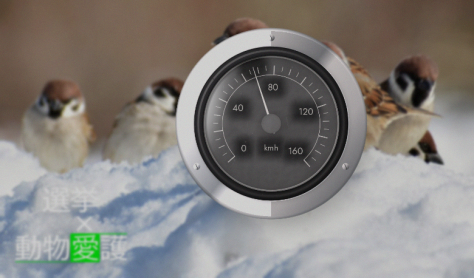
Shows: 67.5 km/h
